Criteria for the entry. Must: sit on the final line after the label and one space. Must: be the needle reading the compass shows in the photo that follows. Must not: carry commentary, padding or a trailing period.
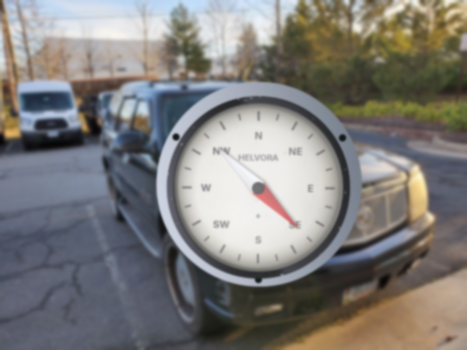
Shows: 135 °
